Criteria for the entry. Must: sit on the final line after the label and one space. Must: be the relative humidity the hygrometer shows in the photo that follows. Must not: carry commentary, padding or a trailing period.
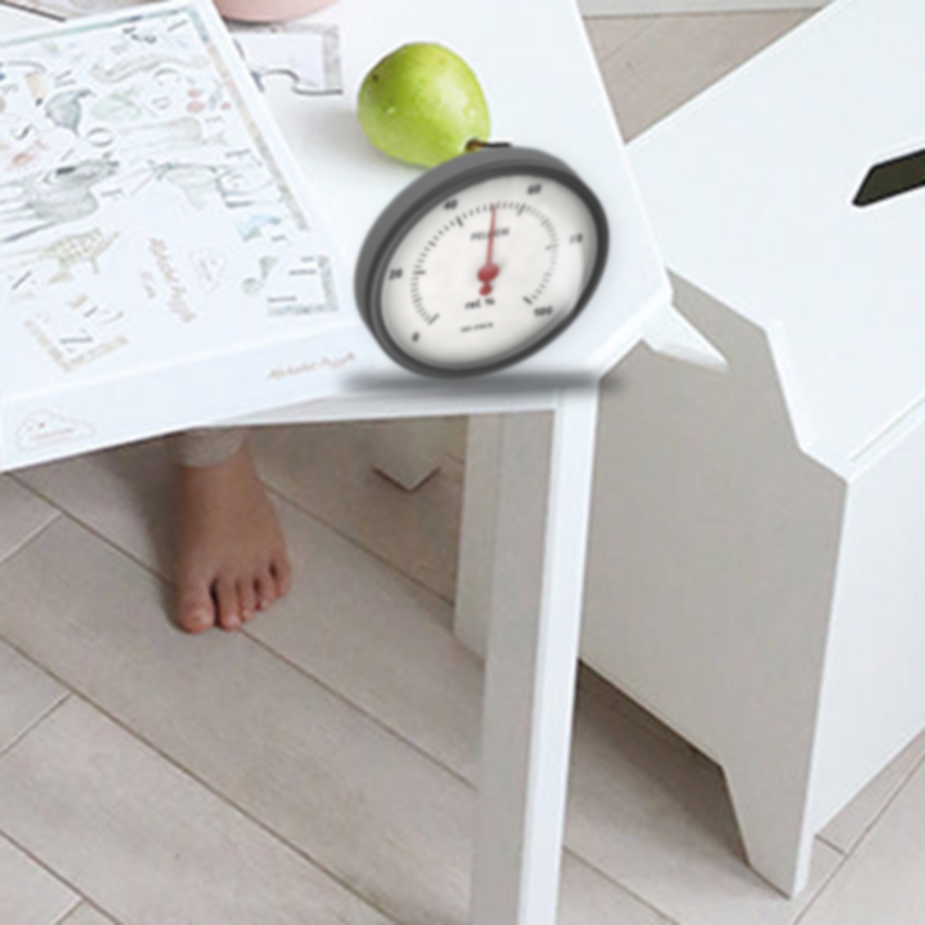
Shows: 50 %
